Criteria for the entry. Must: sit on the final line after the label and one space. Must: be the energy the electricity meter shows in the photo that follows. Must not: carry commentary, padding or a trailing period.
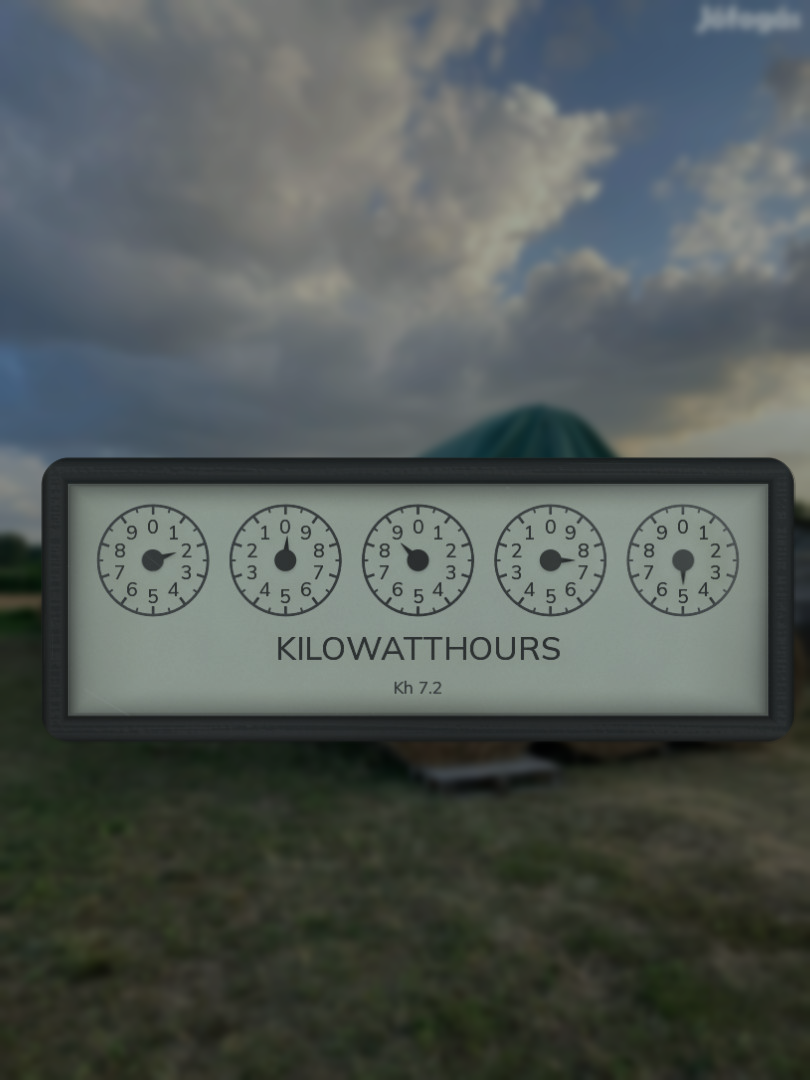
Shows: 19875 kWh
